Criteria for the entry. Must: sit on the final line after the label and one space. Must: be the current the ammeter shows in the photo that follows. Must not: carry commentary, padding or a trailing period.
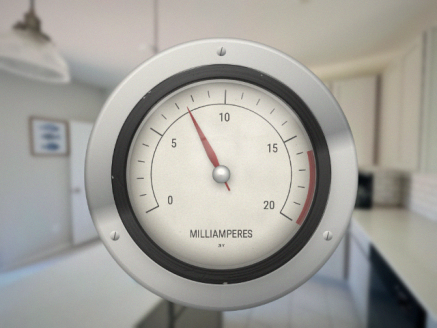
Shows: 7.5 mA
